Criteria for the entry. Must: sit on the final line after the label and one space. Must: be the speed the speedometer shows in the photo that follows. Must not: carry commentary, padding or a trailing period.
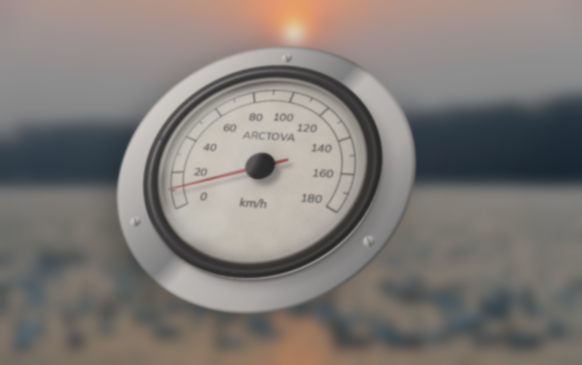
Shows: 10 km/h
